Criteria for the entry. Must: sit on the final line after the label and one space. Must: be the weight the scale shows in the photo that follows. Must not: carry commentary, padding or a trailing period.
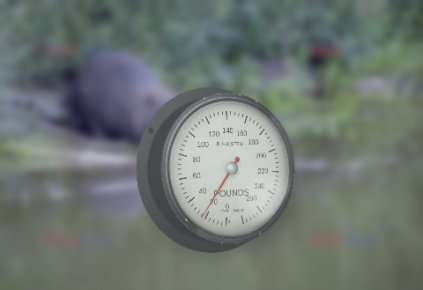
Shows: 24 lb
